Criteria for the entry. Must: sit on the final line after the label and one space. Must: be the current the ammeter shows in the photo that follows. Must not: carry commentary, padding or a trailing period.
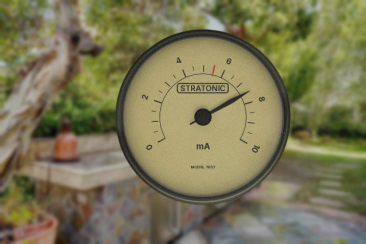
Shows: 7.5 mA
